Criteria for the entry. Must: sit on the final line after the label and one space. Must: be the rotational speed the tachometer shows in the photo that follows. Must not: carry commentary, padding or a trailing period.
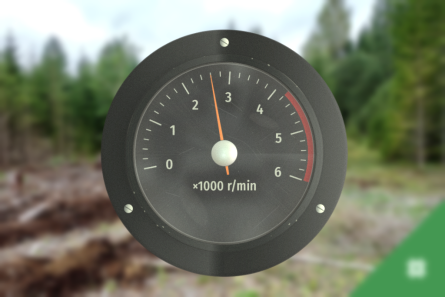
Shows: 2600 rpm
